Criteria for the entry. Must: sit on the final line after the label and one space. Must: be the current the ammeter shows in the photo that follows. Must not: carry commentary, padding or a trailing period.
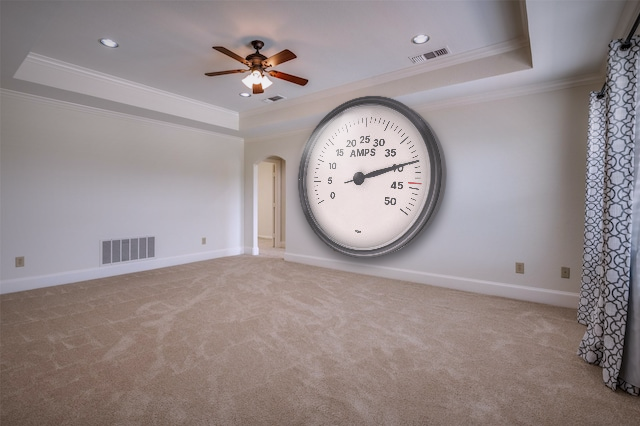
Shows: 40 A
